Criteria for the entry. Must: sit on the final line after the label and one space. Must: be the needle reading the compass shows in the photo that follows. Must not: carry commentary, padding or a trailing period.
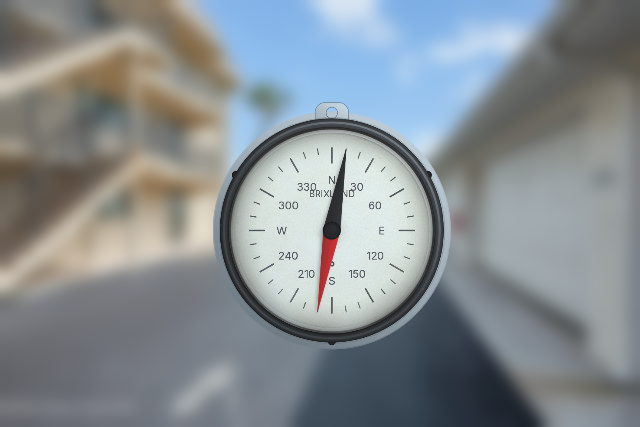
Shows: 190 °
